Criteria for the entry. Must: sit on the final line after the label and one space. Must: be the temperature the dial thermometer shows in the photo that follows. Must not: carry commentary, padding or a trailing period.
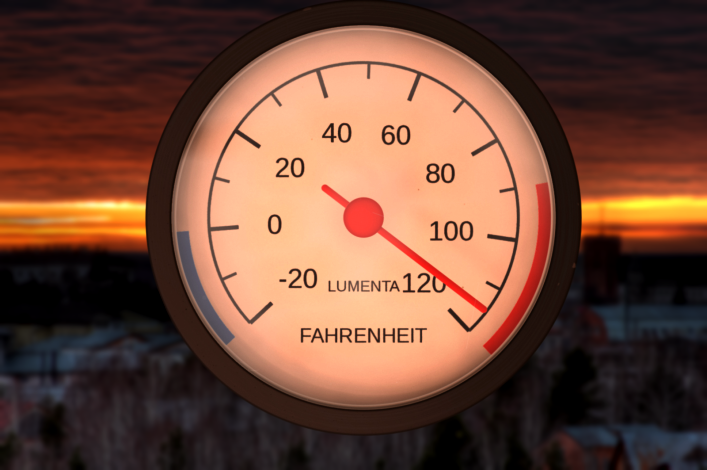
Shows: 115 °F
